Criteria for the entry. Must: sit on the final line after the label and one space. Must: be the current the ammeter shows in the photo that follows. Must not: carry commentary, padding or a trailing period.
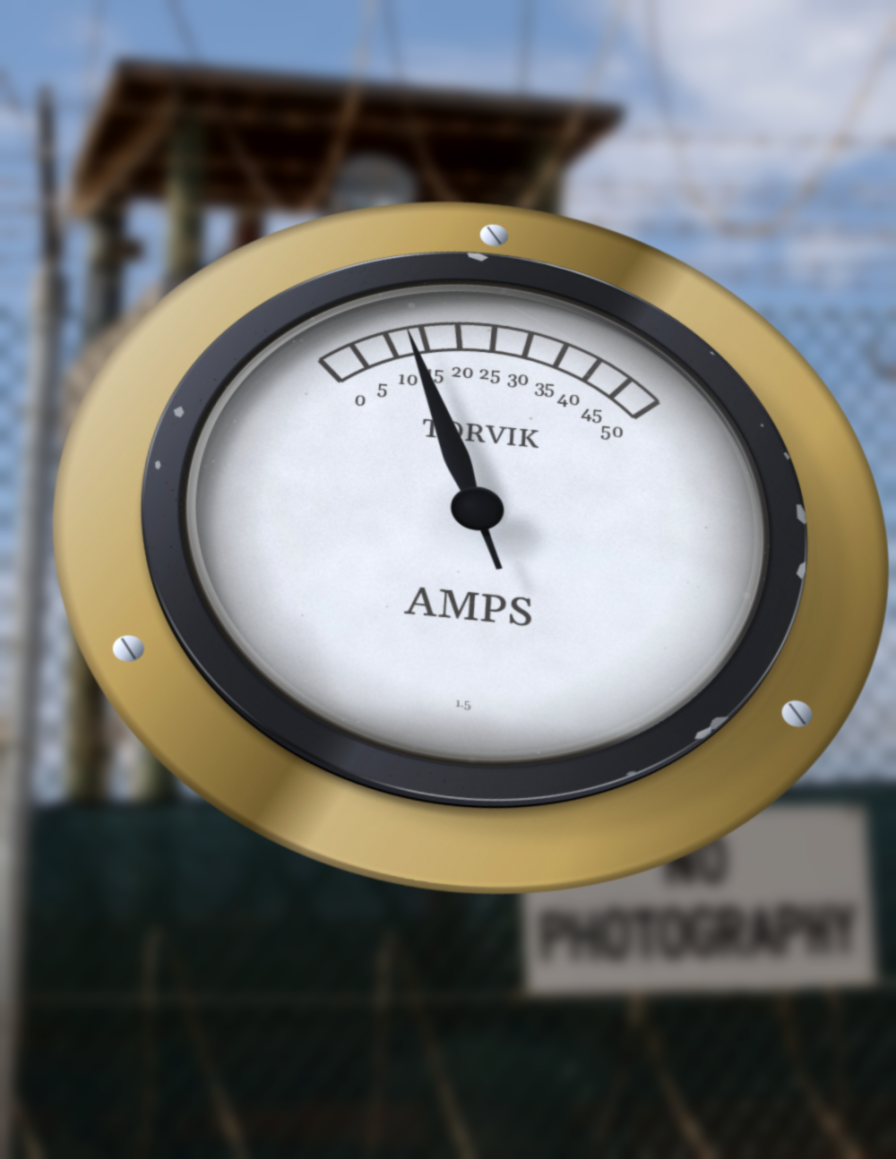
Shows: 12.5 A
